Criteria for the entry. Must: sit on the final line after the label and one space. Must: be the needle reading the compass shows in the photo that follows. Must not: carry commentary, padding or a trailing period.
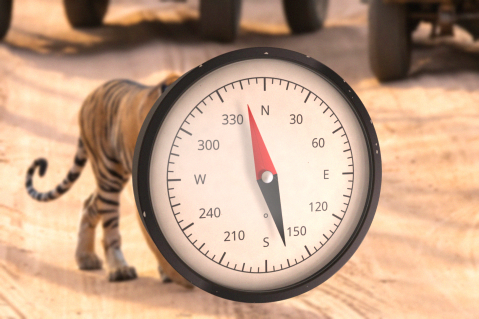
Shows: 345 °
